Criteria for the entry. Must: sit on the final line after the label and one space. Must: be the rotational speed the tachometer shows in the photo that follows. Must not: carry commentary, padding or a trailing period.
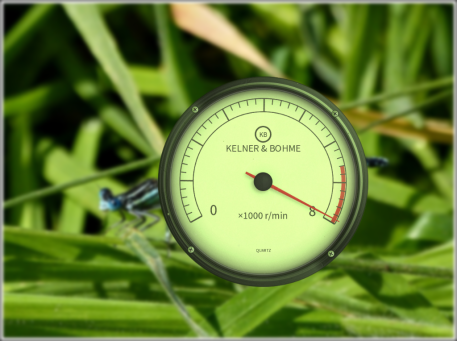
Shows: 7900 rpm
